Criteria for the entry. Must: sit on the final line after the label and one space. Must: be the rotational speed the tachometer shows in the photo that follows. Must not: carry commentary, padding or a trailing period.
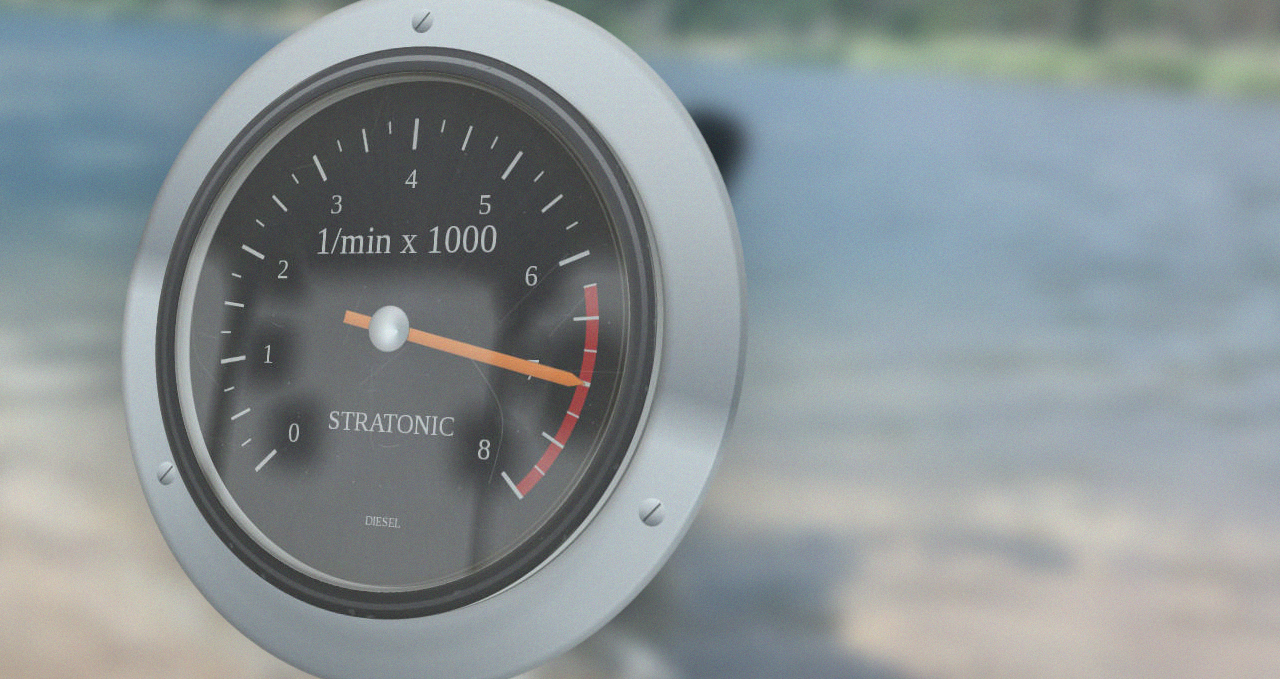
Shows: 7000 rpm
